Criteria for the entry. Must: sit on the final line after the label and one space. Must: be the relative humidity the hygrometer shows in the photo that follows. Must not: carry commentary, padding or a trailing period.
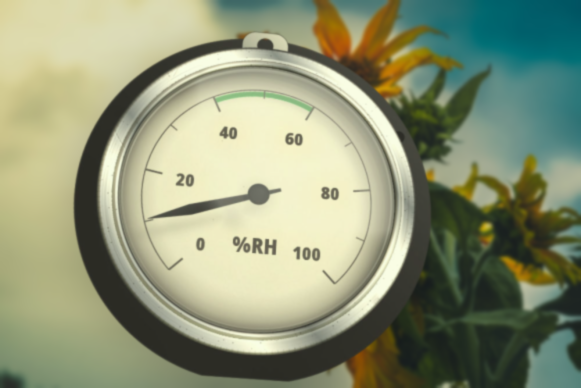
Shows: 10 %
